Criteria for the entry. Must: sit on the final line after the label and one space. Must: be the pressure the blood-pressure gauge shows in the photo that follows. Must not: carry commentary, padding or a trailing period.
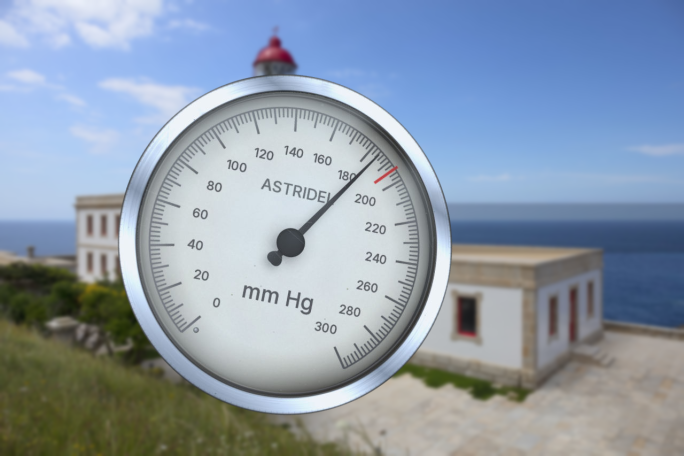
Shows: 184 mmHg
